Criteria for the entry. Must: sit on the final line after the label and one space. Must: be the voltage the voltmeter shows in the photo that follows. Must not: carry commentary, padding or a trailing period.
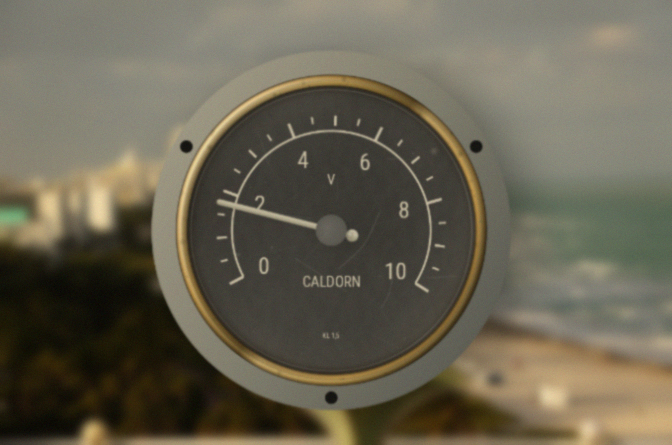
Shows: 1.75 V
